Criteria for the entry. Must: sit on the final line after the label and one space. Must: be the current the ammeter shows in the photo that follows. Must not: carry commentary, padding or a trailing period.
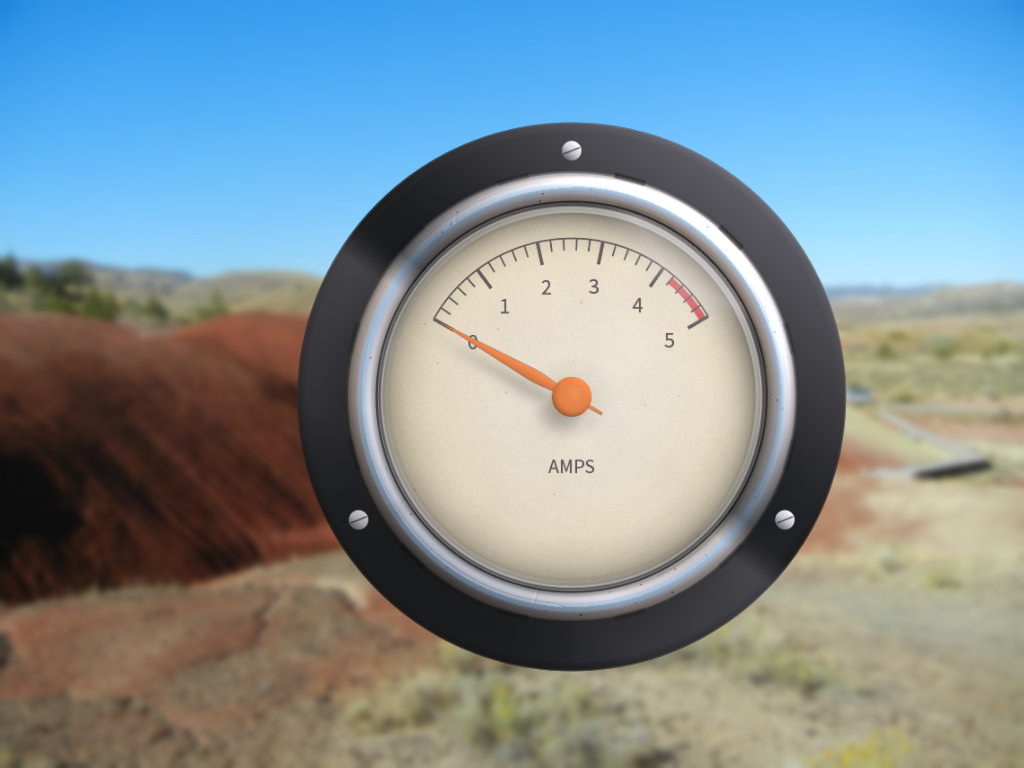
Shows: 0 A
